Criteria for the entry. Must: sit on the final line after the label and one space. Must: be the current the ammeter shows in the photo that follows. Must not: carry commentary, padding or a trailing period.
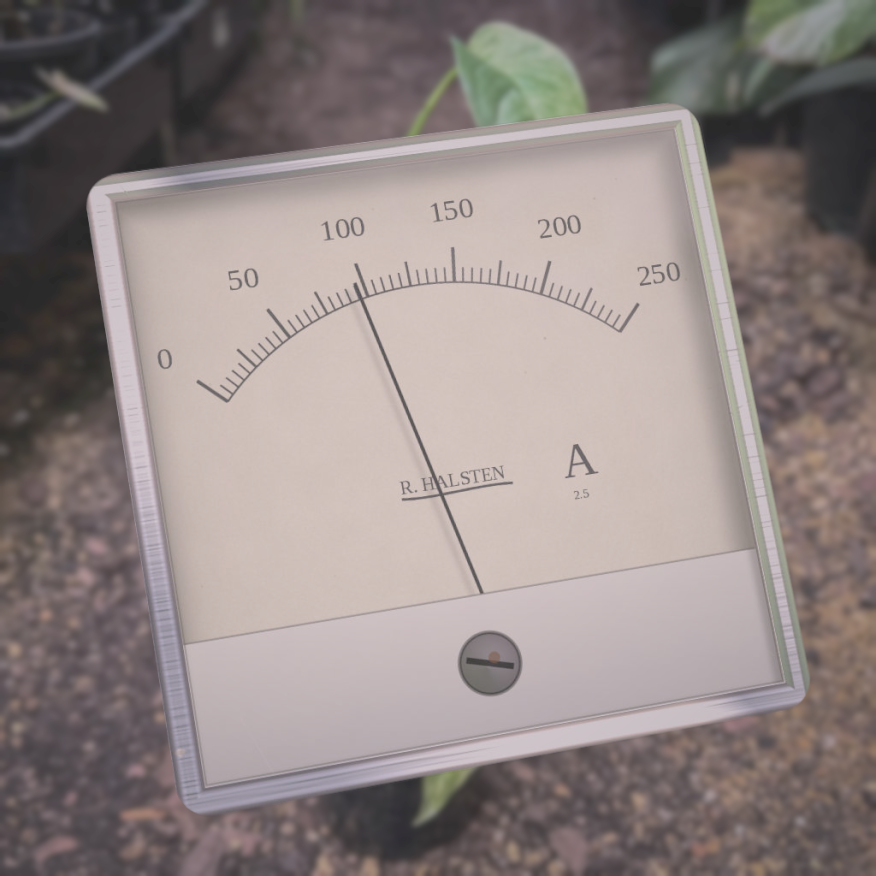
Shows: 95 A
